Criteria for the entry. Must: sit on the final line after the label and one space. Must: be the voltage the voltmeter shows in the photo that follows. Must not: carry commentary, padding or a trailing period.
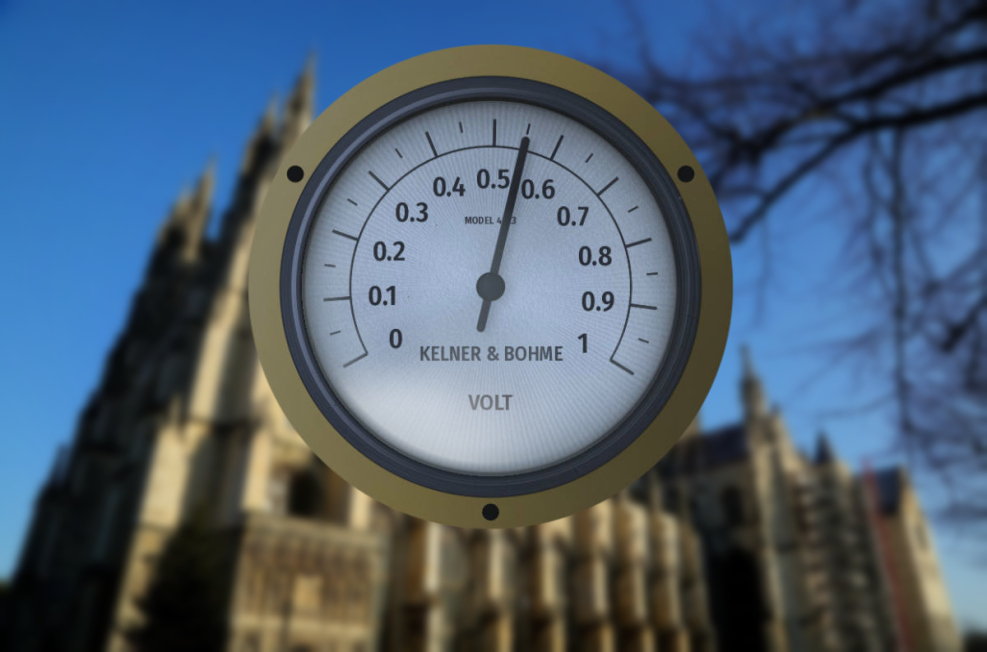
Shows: 0.55 V
